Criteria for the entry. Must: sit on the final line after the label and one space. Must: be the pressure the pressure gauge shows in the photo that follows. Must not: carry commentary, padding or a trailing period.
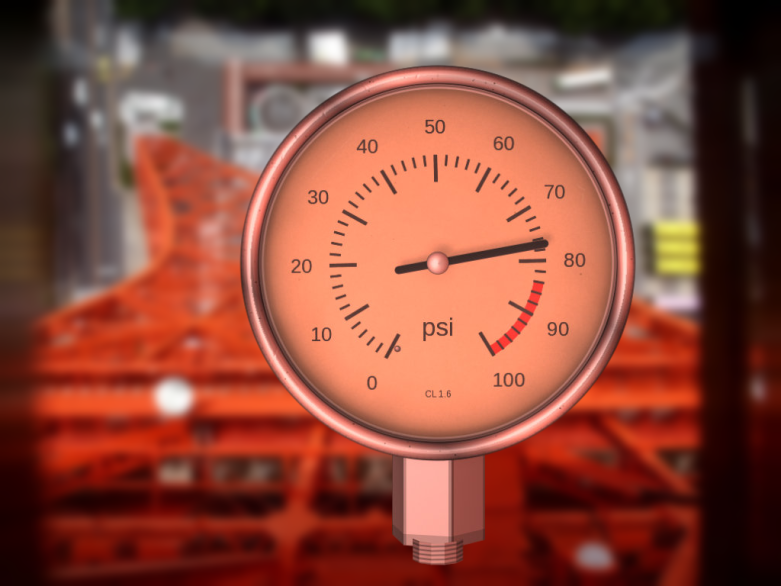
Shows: 77 psi
